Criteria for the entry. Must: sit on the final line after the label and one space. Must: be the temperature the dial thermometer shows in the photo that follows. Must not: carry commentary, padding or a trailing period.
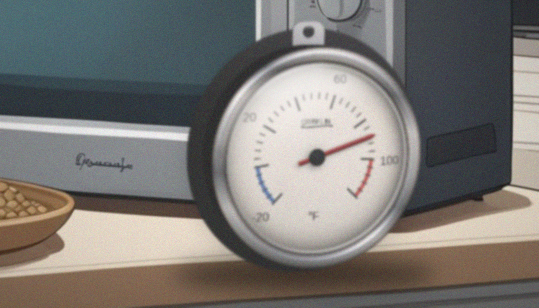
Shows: 88 °F
